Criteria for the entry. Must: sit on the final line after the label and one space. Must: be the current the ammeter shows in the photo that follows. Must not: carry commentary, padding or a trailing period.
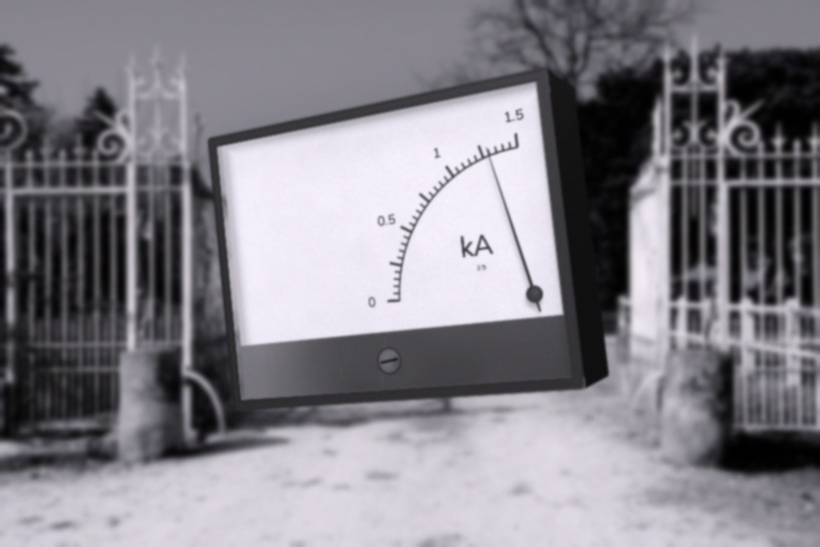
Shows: 1.3 kA
